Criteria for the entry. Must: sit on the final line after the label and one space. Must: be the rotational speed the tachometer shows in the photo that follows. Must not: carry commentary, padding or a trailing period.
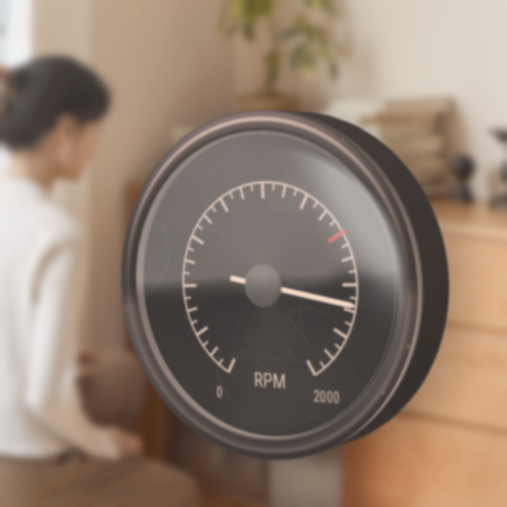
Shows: 1675 rpm
